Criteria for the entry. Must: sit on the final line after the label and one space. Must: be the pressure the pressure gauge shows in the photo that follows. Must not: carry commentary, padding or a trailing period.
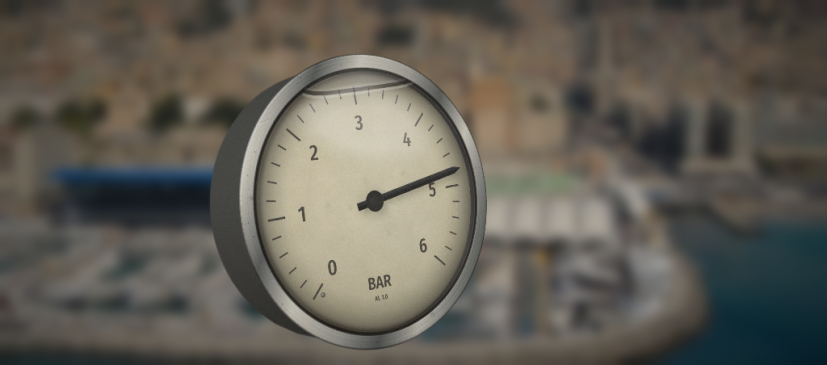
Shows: 4.8 bar
